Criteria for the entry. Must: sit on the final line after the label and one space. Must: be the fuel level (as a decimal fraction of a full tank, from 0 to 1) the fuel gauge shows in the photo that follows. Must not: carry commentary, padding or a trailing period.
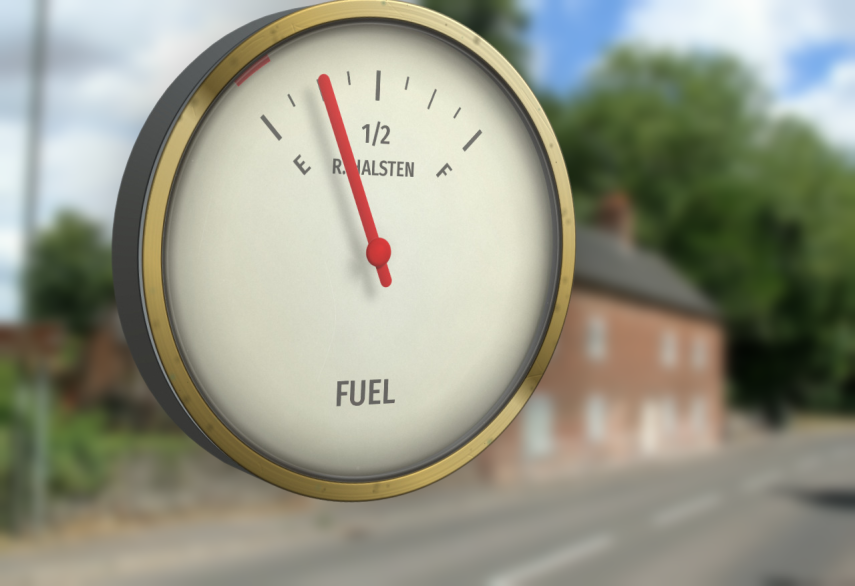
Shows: 0.25
